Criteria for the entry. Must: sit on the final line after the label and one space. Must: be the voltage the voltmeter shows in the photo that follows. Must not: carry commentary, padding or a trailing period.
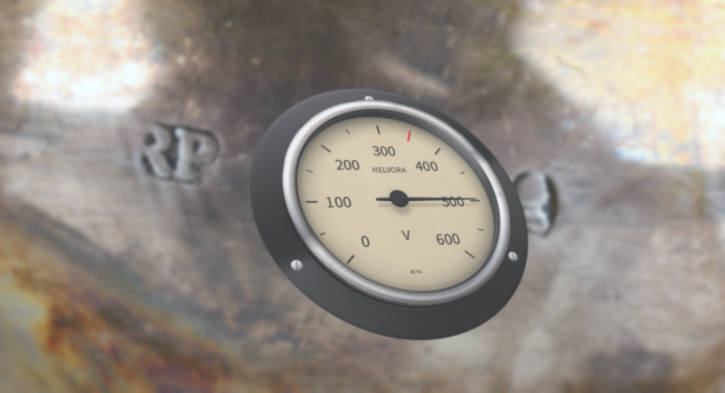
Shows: 500 V
